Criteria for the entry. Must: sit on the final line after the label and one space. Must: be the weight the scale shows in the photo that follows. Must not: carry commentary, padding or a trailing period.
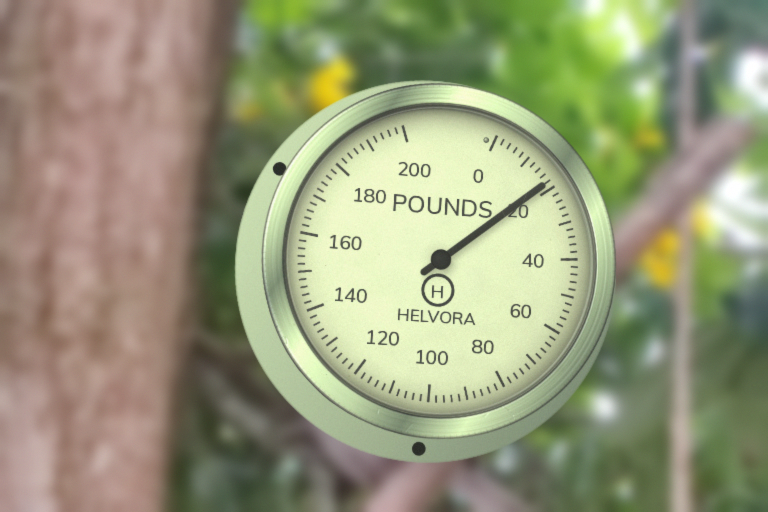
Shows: 18 lb
